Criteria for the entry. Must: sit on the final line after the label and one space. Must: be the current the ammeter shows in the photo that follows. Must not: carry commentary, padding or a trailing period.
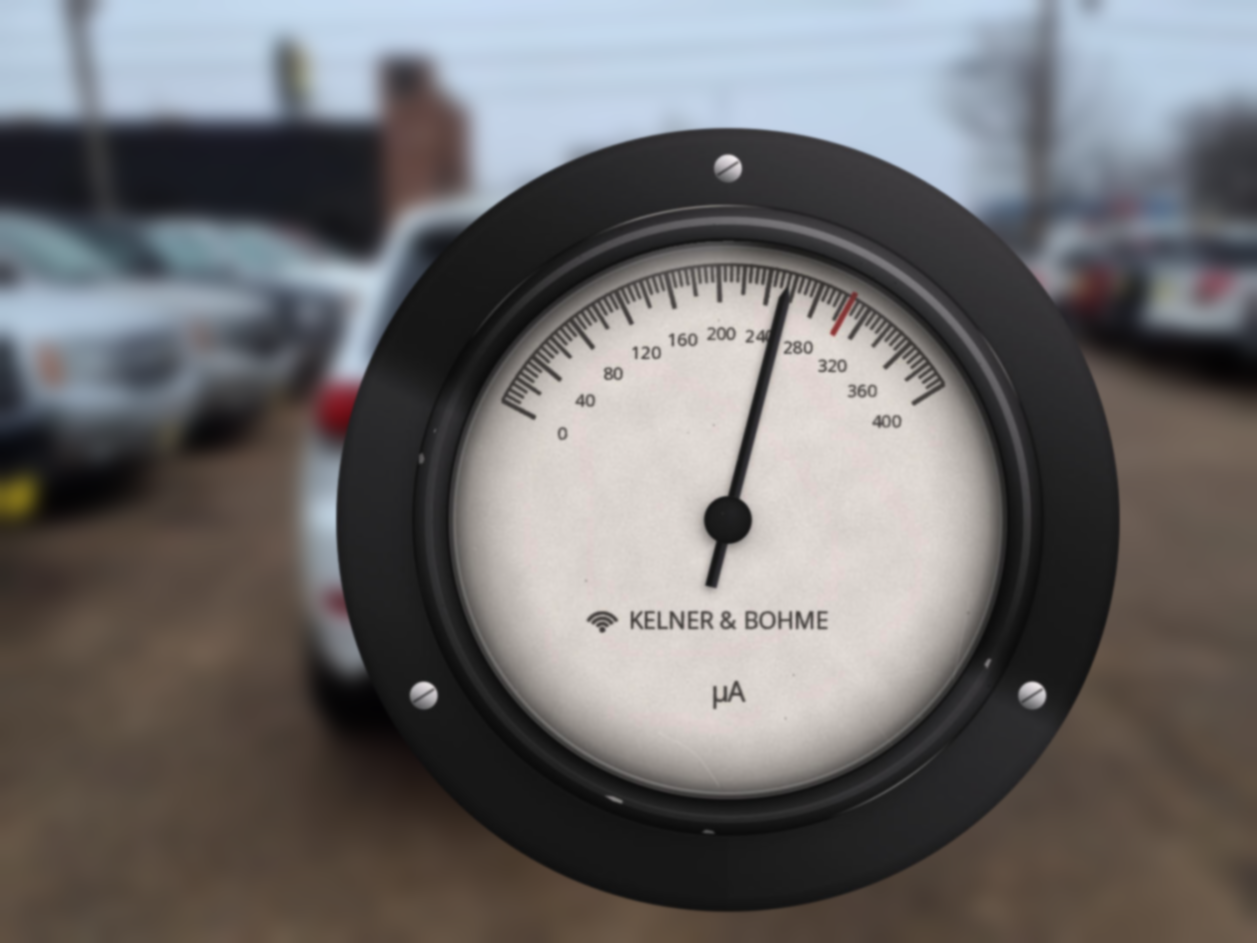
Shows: 255 µA
